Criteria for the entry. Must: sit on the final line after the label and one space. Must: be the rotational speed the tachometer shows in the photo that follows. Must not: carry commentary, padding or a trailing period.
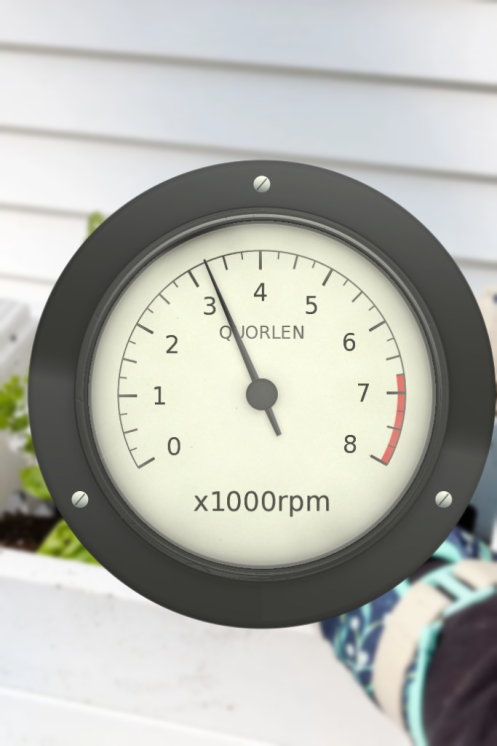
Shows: 3250 rpm
